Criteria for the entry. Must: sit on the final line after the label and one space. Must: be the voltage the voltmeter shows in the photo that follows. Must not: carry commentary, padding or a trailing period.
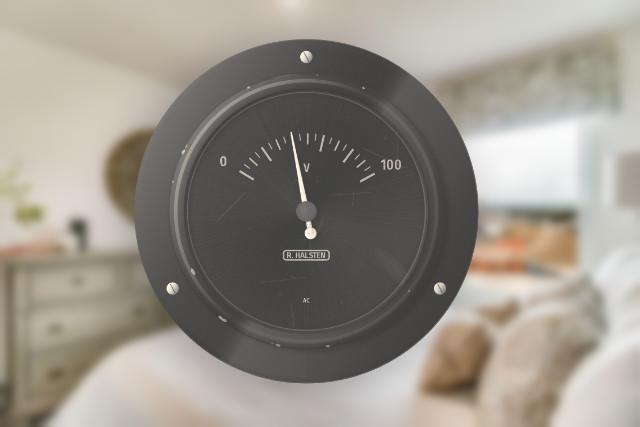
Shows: 40 V
